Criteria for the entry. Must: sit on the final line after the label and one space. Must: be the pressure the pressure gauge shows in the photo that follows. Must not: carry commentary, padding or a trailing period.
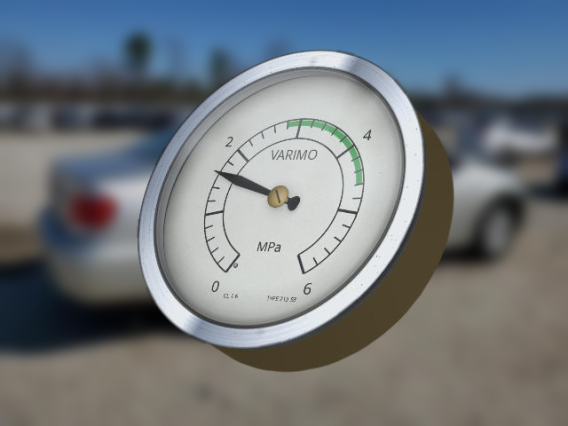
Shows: 1.6 MPa
